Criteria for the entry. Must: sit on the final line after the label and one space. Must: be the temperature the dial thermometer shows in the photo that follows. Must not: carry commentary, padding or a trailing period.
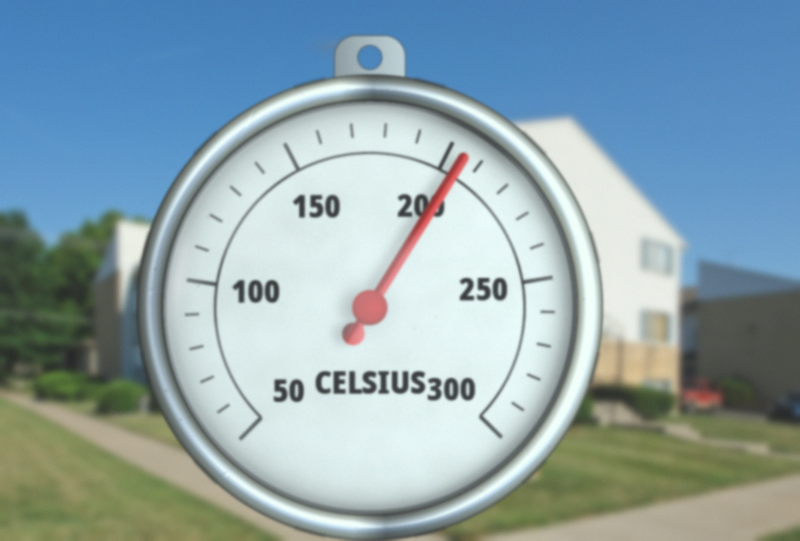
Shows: 205 °C
